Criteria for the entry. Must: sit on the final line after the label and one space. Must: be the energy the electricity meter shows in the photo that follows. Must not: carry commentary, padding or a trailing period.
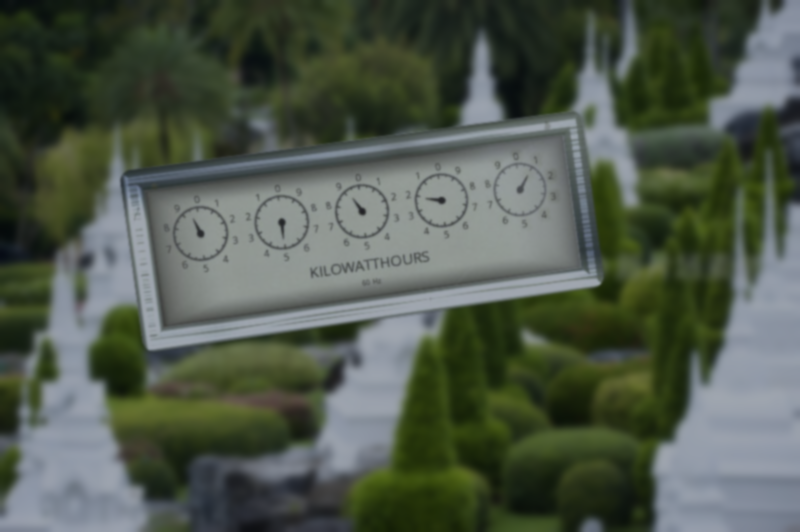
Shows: 94921 kWh
